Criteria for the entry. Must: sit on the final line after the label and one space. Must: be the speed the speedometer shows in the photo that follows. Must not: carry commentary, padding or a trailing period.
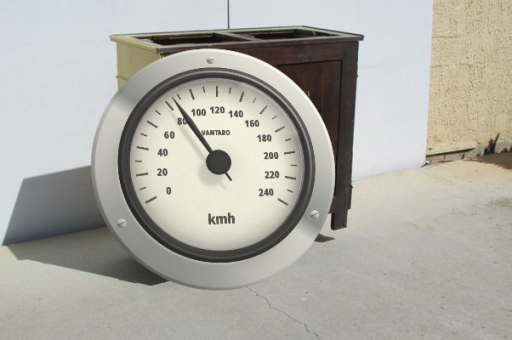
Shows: 85 km/h
